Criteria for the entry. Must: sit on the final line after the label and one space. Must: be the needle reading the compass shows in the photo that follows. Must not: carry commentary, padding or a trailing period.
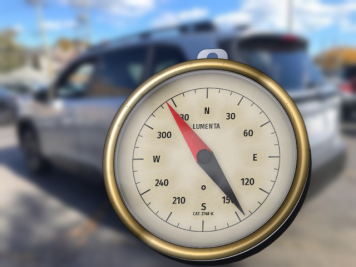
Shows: 325 °
